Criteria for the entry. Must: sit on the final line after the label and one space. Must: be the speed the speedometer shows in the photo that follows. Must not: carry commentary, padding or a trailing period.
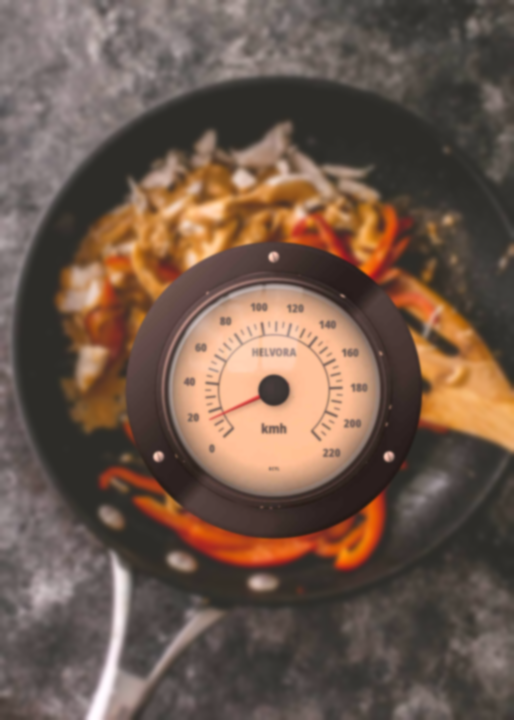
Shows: 15 km/h
